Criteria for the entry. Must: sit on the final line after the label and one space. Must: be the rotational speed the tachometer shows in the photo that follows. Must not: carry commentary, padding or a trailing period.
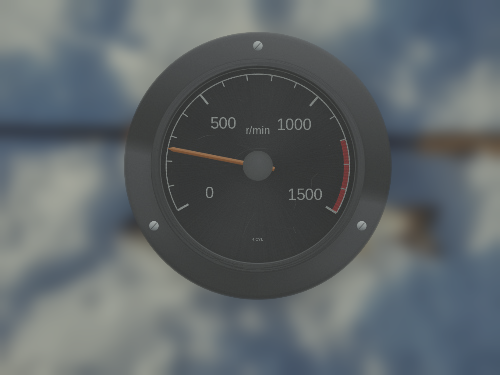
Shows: 250 rpm
